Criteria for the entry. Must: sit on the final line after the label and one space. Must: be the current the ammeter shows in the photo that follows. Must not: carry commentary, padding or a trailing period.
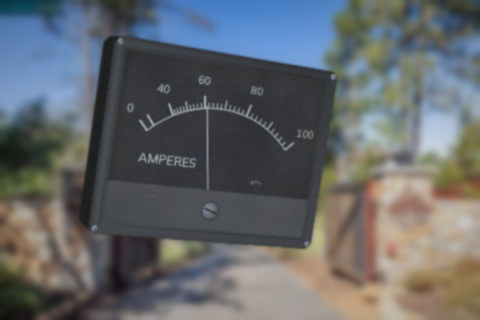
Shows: 60 A
